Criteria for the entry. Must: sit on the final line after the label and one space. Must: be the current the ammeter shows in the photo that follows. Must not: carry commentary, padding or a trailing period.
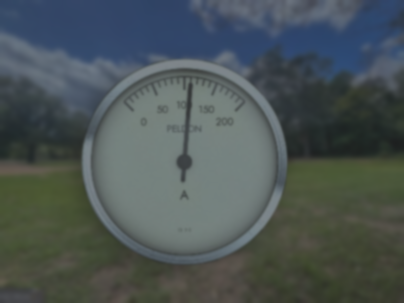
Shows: 110 A
